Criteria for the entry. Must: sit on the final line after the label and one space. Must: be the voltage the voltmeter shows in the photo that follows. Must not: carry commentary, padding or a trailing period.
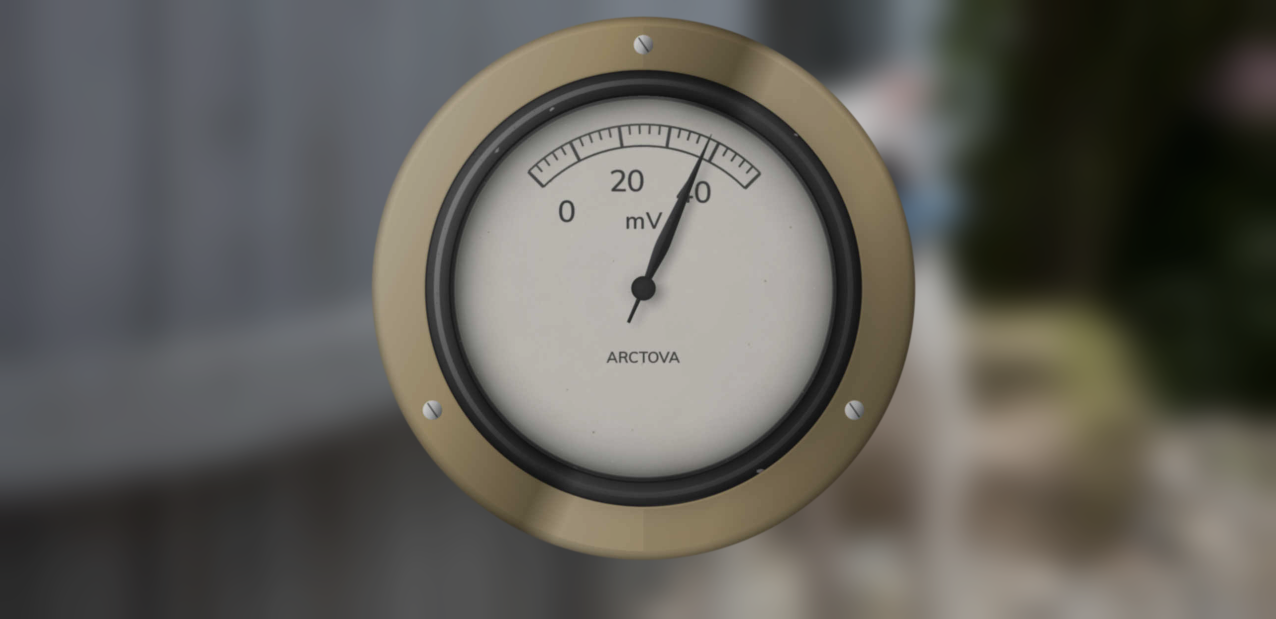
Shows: 38 mV
